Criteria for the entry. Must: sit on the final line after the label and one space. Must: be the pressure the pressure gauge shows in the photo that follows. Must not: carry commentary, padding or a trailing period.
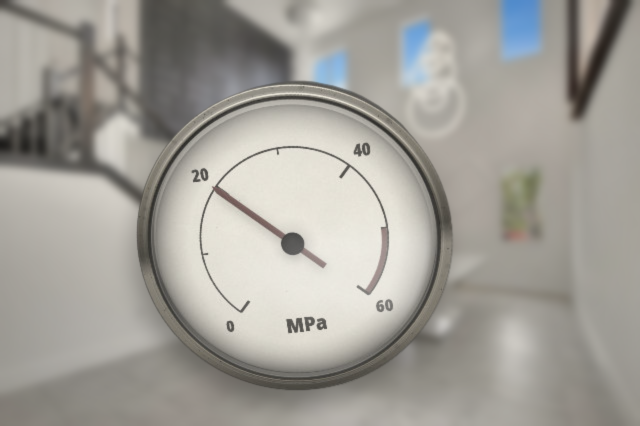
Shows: 20 MPa
